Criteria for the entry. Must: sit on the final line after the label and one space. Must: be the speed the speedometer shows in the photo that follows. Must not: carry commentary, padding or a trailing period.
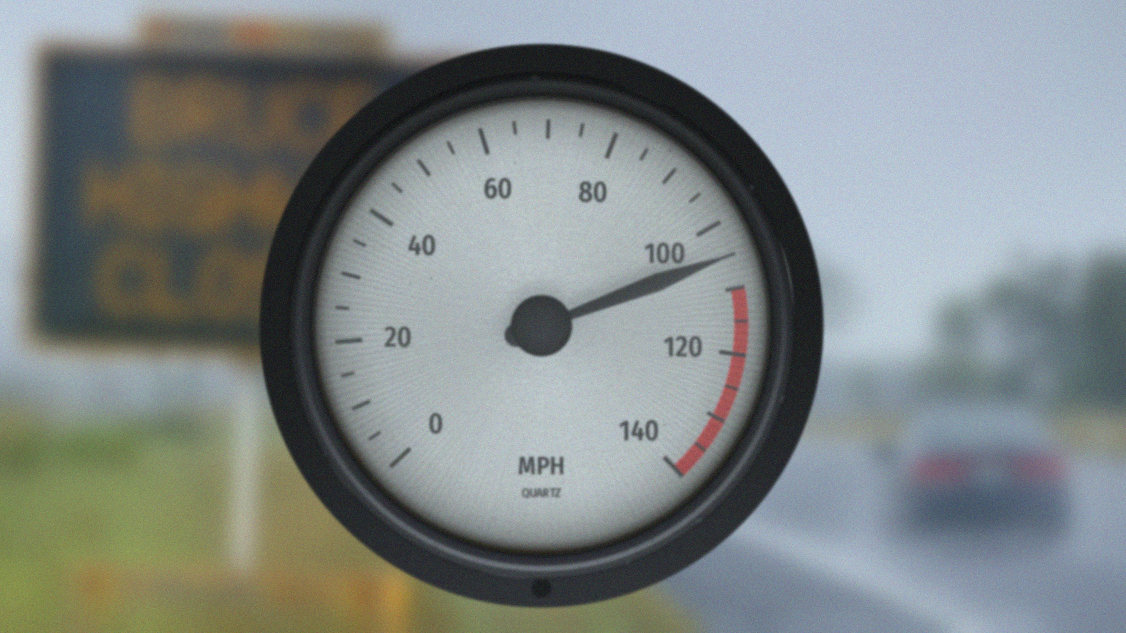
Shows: 105 mph
